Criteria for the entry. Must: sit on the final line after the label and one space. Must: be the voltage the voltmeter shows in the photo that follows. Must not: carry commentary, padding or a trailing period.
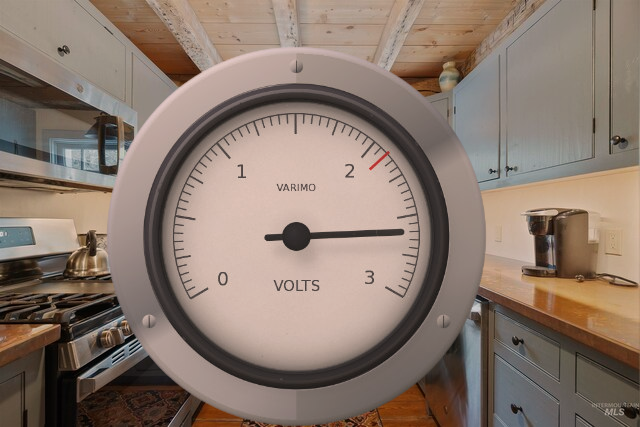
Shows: 2.6 V
